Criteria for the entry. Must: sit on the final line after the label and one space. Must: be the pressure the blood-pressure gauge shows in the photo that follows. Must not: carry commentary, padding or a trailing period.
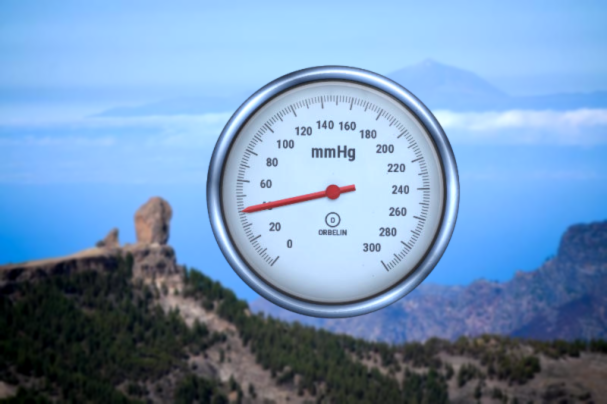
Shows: 40 mmHg
